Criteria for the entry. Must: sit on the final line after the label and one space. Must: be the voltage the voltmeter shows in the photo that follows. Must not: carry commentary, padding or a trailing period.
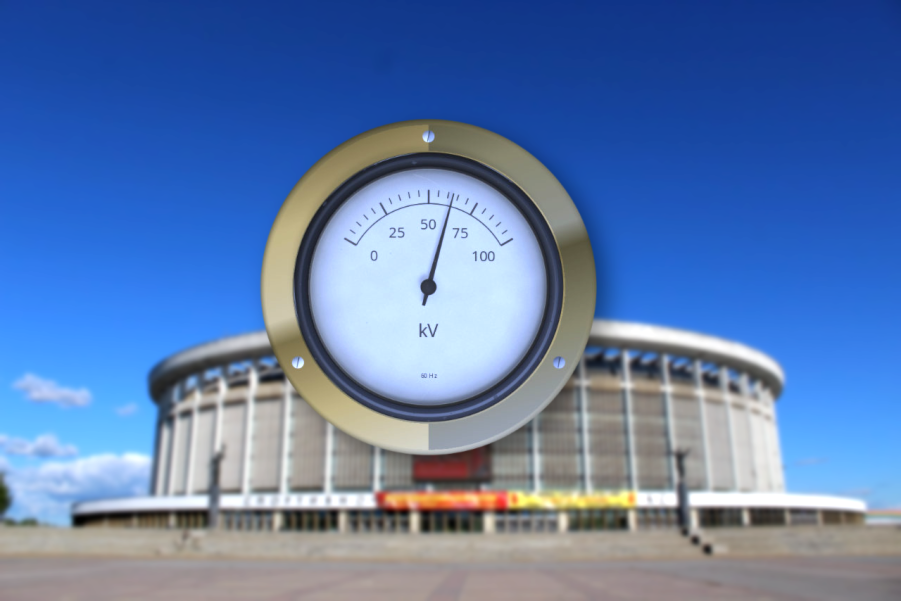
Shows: 62.5 kV
